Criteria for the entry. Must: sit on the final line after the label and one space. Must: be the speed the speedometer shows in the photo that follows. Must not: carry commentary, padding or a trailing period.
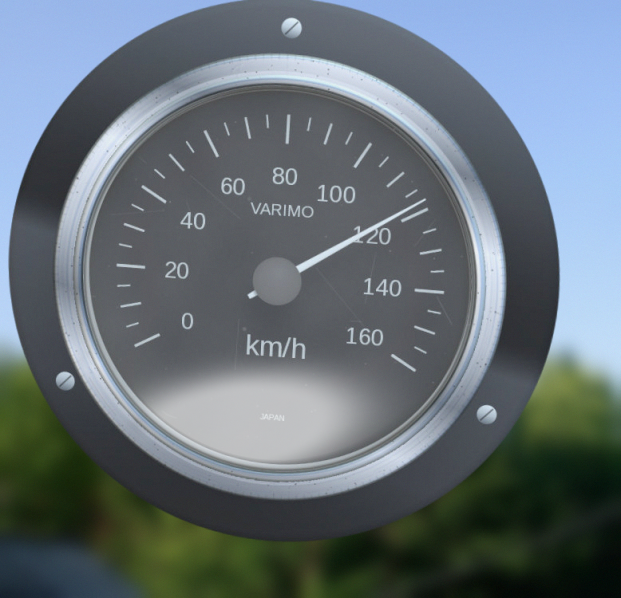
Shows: 117.5 km/h
